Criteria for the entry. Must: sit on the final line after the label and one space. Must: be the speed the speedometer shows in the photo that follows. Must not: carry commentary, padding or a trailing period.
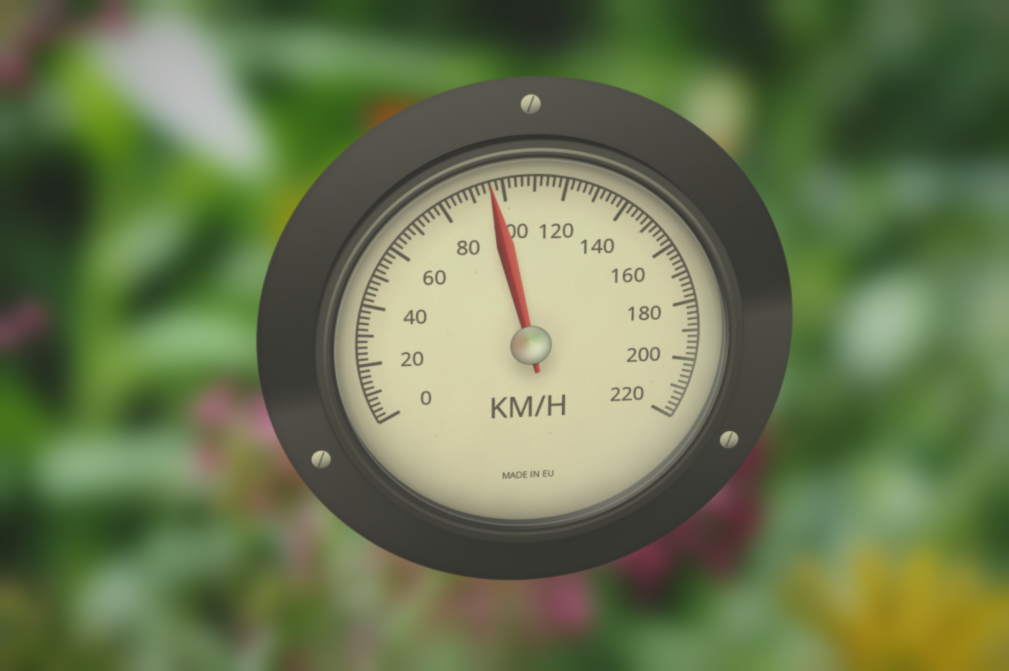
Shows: 96 km/h
